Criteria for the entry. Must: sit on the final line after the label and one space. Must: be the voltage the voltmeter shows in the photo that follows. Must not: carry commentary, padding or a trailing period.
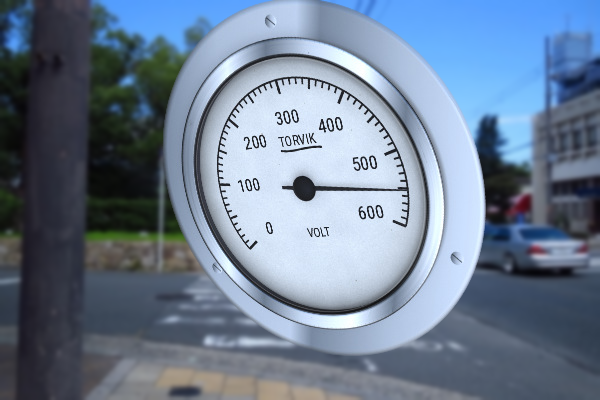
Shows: 550 V
